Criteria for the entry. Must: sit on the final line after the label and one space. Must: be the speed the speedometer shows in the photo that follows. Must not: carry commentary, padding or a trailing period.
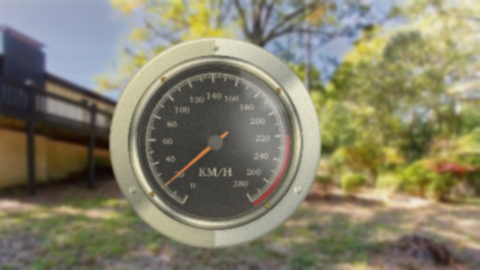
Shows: 20 km/h
